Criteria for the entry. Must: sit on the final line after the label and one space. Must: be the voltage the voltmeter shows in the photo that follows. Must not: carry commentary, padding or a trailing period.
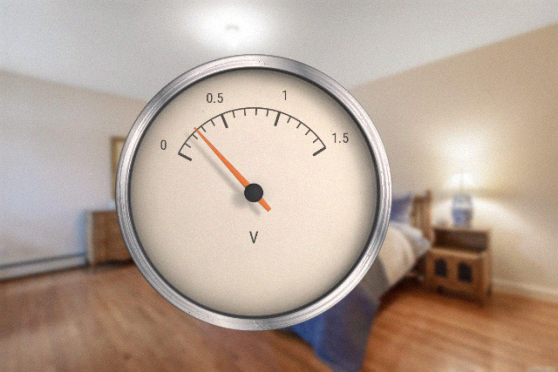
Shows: 0.25 V
